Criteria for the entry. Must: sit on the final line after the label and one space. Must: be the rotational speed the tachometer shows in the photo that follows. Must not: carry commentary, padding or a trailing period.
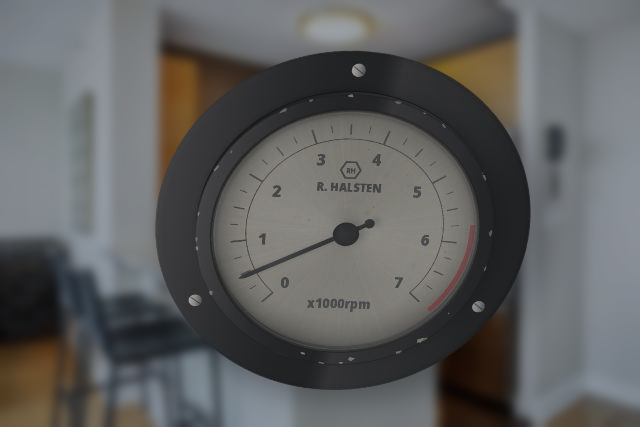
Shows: 500 rpm
